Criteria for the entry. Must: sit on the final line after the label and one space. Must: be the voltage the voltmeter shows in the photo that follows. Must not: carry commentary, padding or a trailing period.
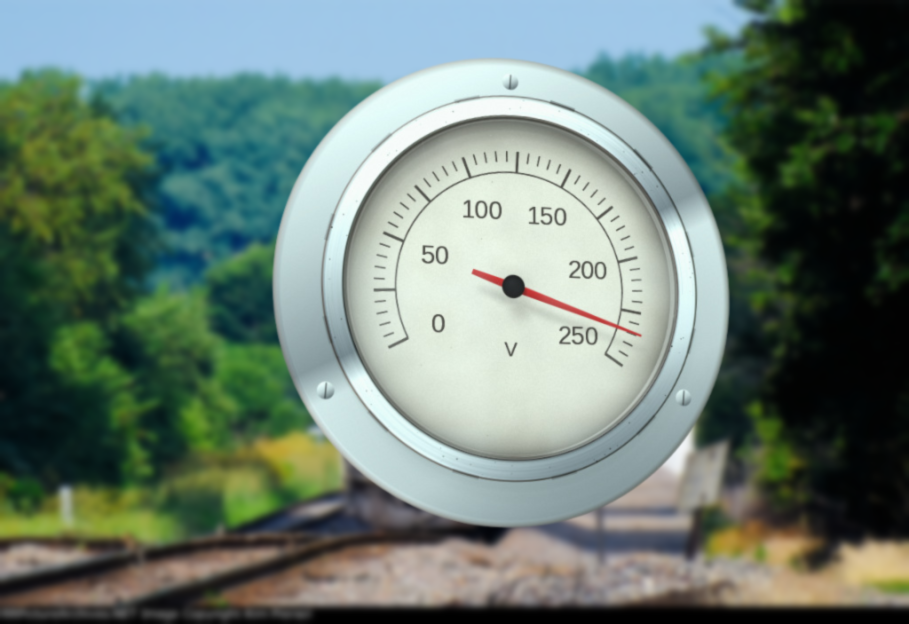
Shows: 235 V
